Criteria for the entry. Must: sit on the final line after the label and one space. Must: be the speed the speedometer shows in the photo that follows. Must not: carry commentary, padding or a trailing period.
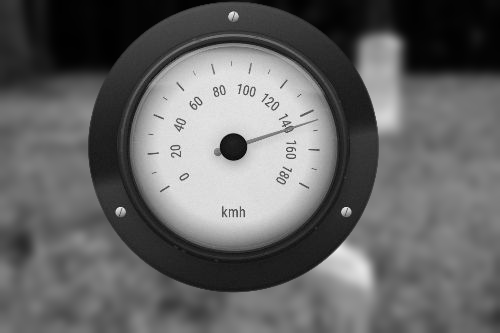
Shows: 145 km/h
